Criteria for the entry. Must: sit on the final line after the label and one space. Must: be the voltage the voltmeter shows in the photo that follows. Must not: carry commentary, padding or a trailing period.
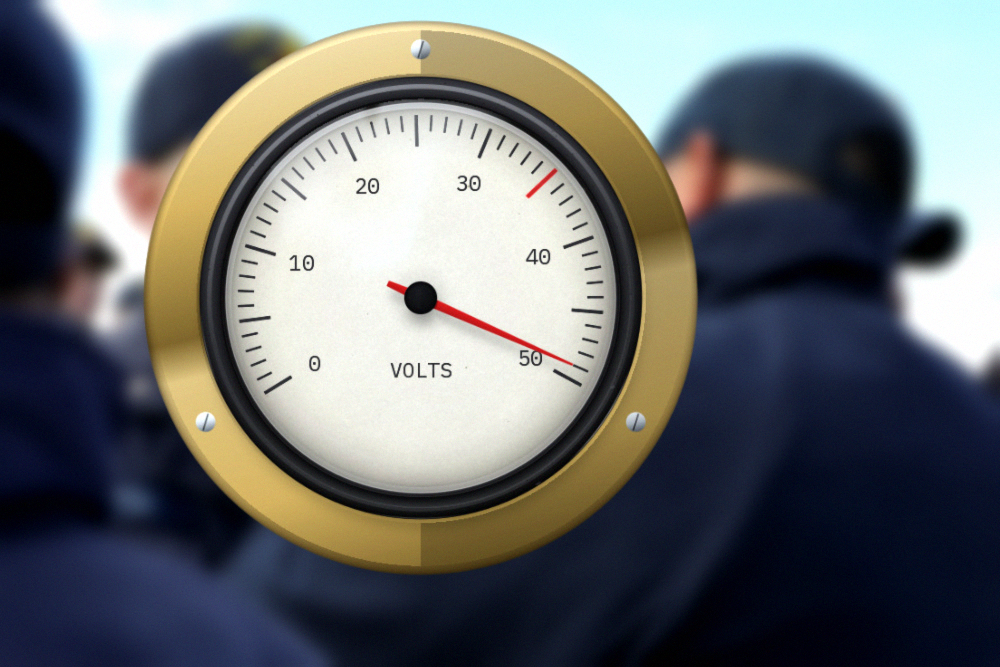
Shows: 49 V
